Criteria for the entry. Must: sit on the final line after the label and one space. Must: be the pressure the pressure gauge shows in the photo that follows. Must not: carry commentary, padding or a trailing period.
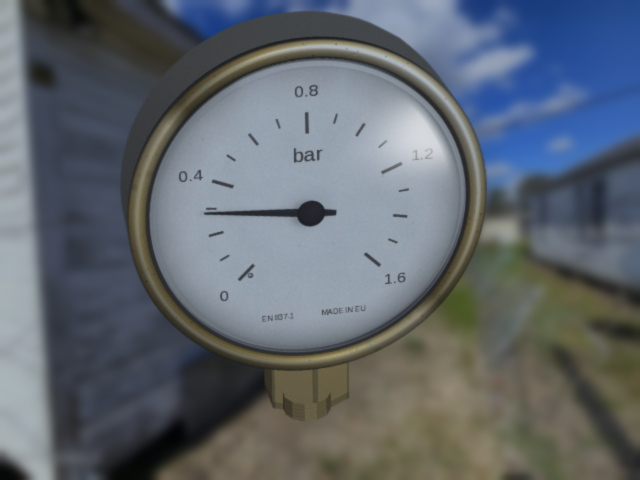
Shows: 0.3 bar
